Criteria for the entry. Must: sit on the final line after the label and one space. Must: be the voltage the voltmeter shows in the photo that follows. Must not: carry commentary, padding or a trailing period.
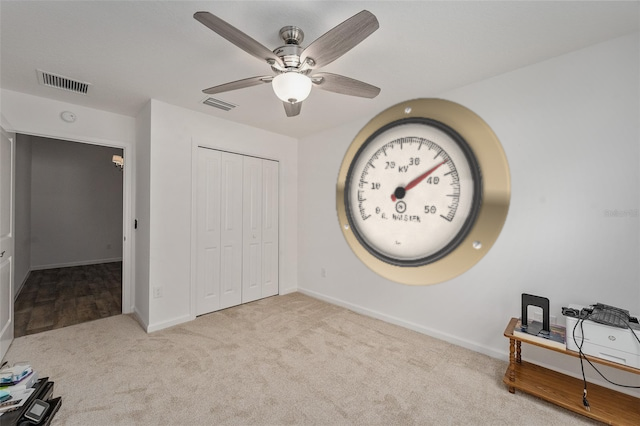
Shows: 37.5 kV
